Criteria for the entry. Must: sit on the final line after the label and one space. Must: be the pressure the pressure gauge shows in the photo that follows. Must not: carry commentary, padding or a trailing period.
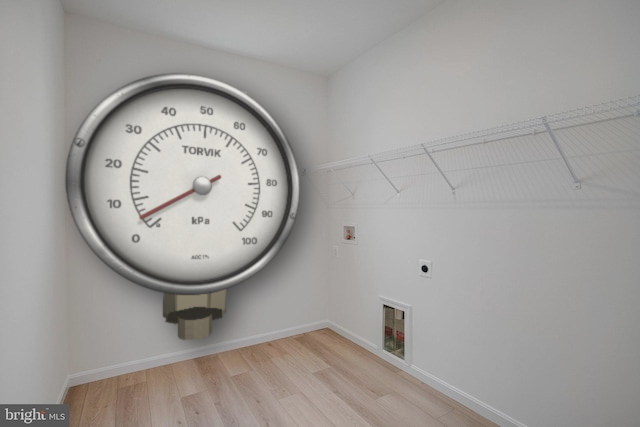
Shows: 4 kPa
